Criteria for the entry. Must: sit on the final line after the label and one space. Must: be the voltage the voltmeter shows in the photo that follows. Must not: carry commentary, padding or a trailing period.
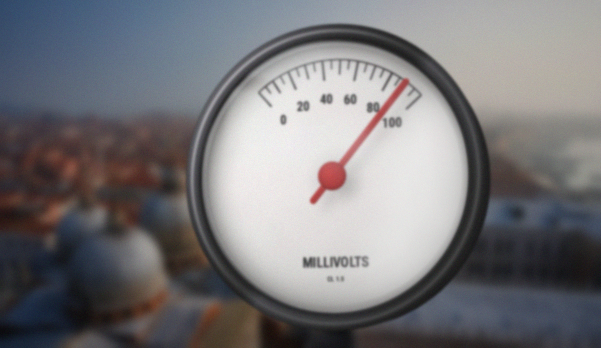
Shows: 90 mV
